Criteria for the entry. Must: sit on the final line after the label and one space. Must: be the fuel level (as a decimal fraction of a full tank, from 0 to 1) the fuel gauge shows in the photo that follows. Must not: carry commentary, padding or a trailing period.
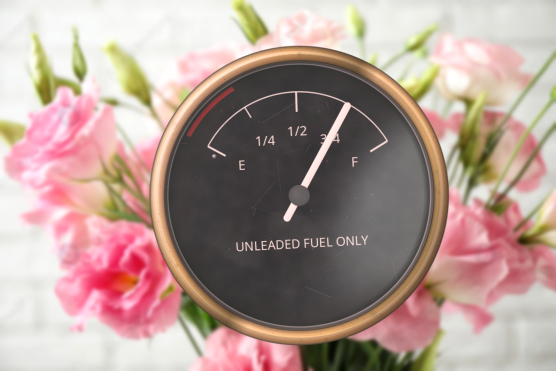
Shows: 0.75
